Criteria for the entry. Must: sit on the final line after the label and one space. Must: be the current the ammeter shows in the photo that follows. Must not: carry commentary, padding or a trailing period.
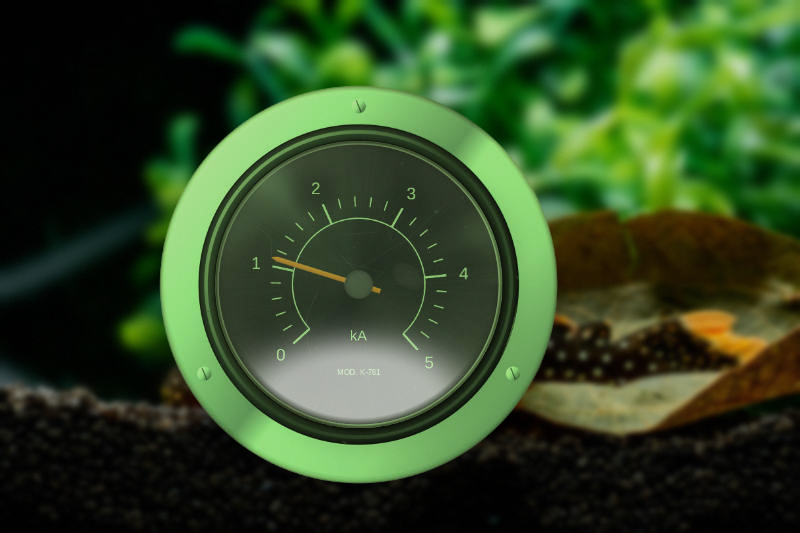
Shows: 1.1 kA
